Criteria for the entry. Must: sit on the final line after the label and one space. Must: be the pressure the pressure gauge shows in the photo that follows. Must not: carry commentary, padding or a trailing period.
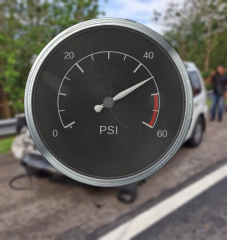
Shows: 45 psi
